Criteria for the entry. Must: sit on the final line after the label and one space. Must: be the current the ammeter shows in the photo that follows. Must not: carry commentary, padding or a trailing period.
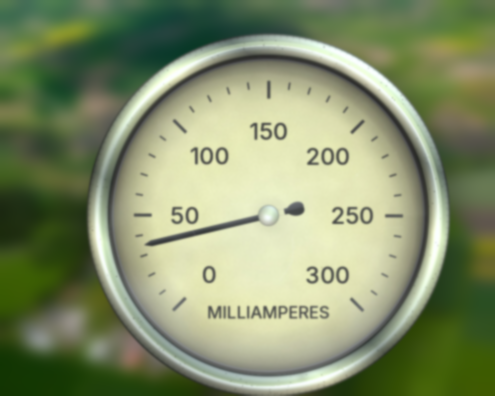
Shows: 35 mA
